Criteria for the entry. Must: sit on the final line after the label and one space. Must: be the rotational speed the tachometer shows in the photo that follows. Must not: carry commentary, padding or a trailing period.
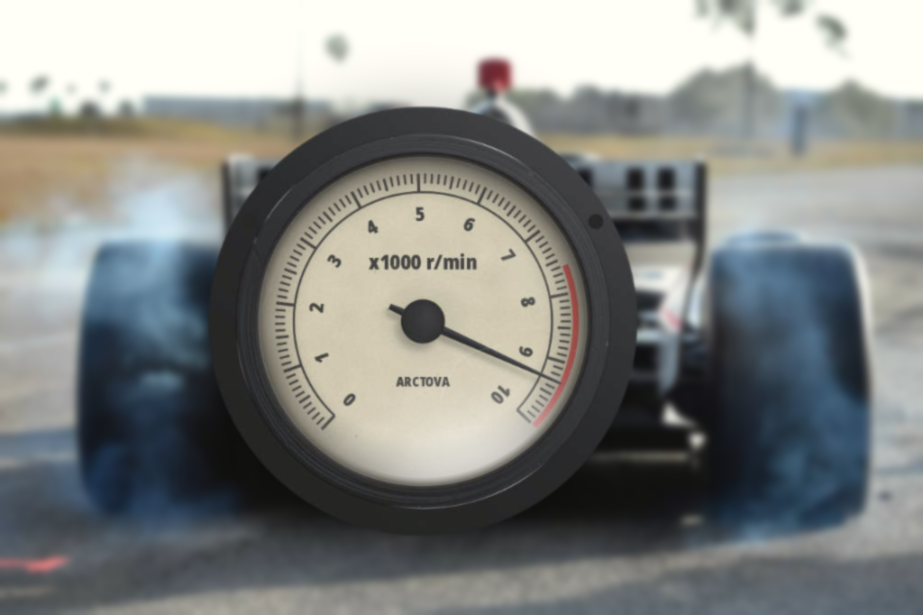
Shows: 9300 rpm
